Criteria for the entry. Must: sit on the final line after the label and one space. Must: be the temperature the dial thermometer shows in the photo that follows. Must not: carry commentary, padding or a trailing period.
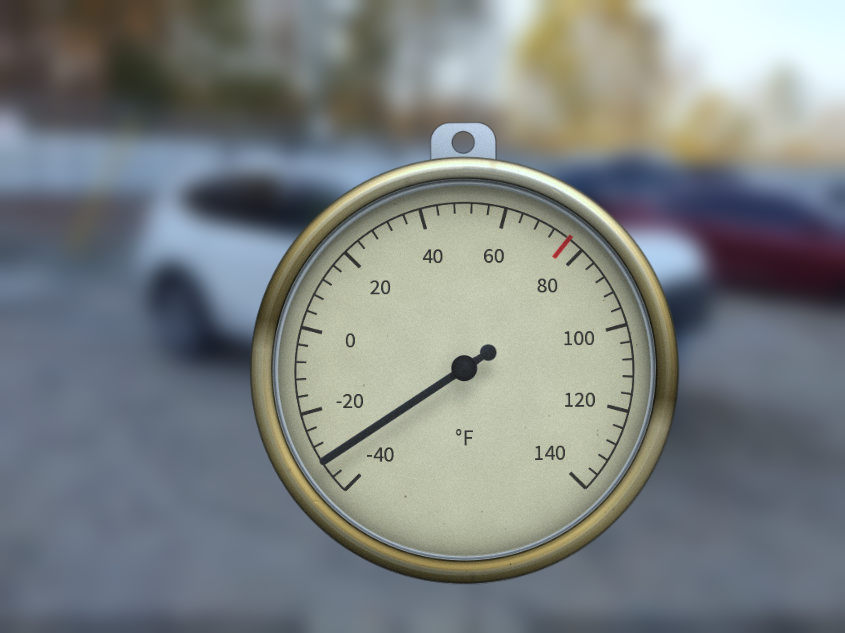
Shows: -32 °F
